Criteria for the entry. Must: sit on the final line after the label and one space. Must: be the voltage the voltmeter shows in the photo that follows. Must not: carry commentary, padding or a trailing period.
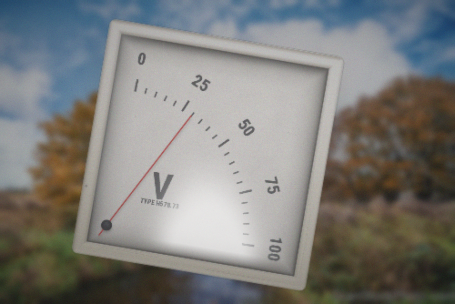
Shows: 30 V
